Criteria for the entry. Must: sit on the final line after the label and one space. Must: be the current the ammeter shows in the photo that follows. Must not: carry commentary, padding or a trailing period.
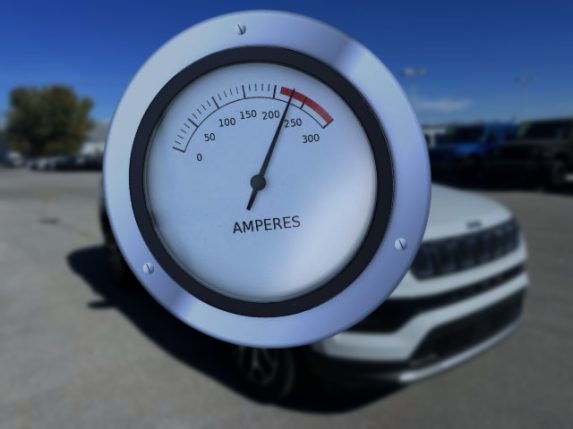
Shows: 230 A
